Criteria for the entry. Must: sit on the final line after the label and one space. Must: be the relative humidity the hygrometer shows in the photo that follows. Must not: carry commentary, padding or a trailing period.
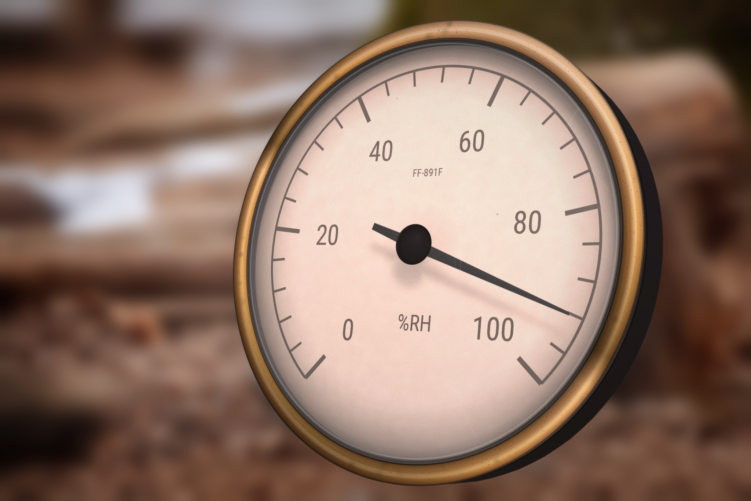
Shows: 92 %
